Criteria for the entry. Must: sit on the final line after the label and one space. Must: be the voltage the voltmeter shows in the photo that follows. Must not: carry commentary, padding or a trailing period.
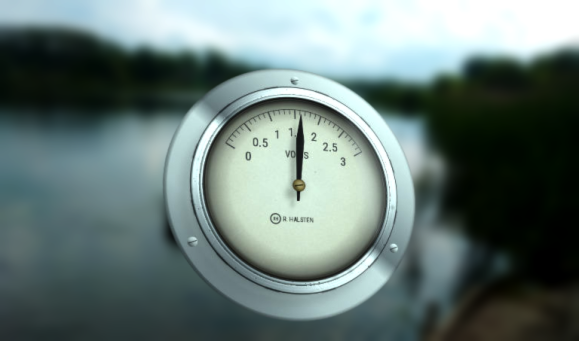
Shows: 1.6 V
